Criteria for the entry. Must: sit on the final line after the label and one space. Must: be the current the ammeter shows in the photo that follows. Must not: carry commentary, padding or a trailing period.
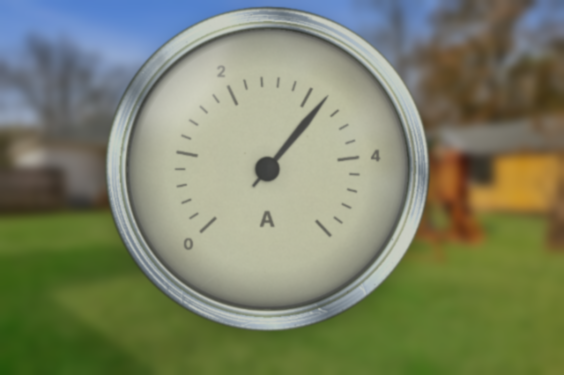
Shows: 3.2 A
